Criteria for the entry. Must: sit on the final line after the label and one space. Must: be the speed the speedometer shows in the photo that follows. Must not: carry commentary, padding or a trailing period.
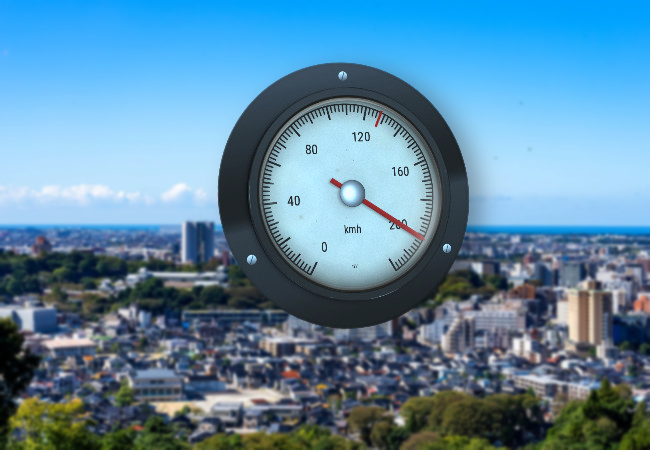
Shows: 200 km/h
